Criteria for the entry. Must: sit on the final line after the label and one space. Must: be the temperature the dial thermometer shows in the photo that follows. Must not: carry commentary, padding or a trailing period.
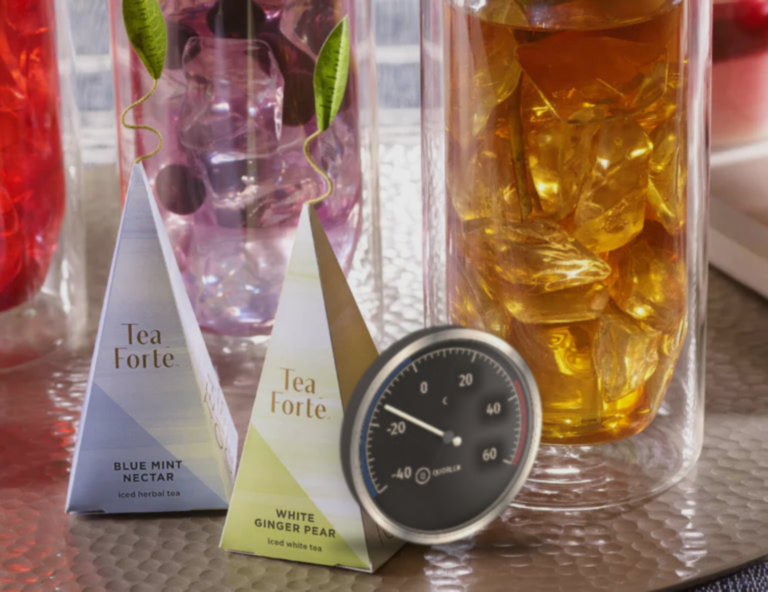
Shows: -14 °C
